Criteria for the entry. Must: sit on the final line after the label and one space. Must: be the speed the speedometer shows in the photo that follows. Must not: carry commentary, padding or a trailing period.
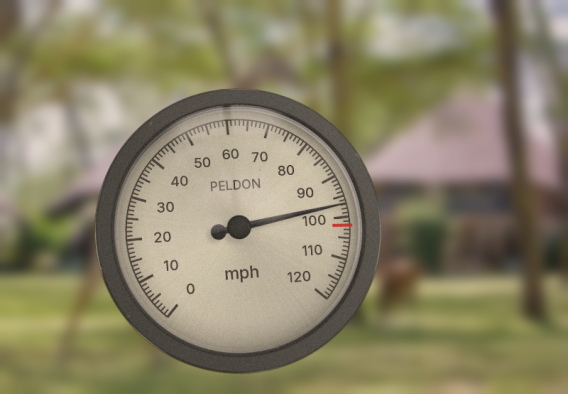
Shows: 97 mph
